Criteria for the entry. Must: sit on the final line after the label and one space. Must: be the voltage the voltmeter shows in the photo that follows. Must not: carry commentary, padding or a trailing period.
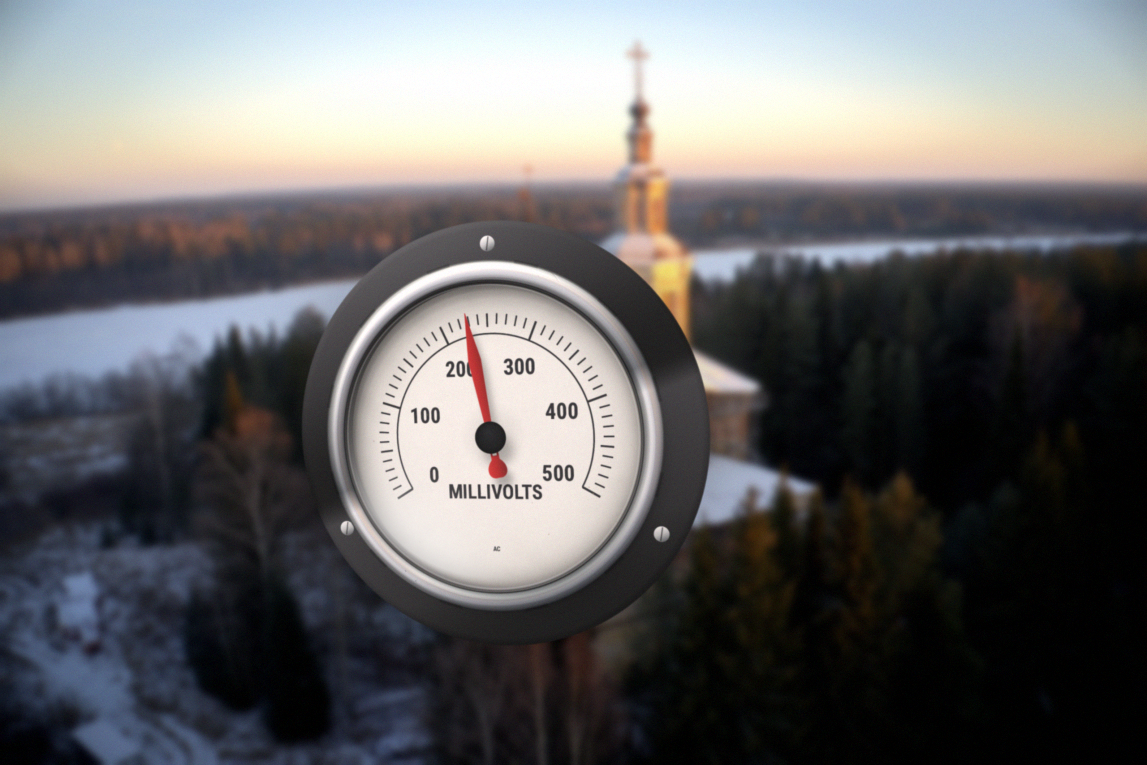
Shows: 230 mV
